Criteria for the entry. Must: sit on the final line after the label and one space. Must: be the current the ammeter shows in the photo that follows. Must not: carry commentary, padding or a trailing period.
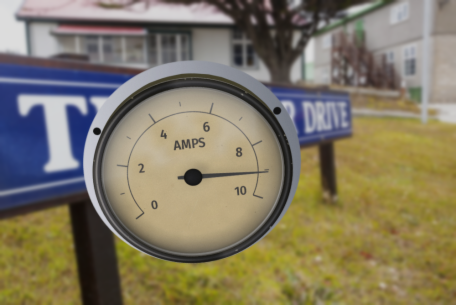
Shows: 9 A
